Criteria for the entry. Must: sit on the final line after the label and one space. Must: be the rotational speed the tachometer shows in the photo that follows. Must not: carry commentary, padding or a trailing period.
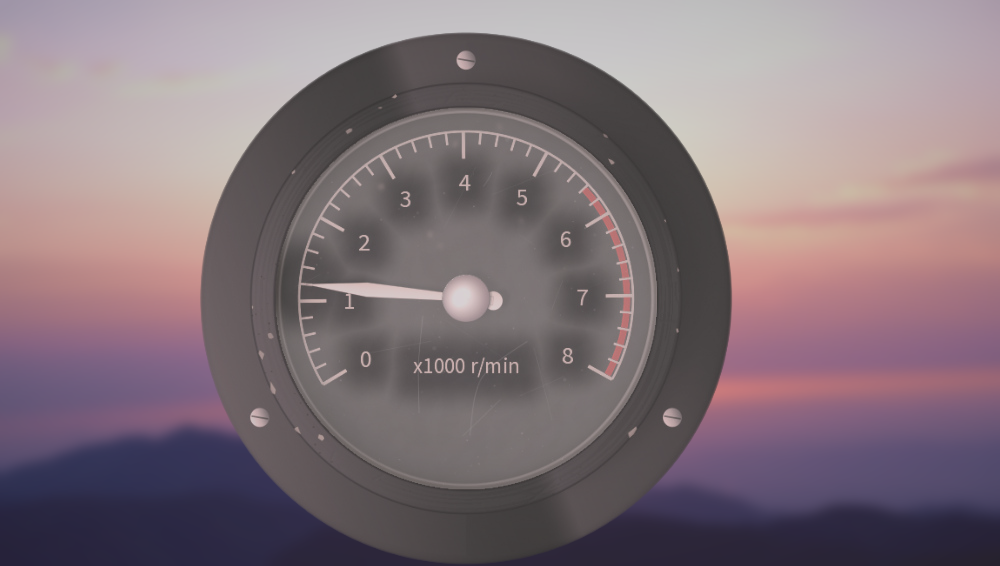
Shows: 1200 rpm
